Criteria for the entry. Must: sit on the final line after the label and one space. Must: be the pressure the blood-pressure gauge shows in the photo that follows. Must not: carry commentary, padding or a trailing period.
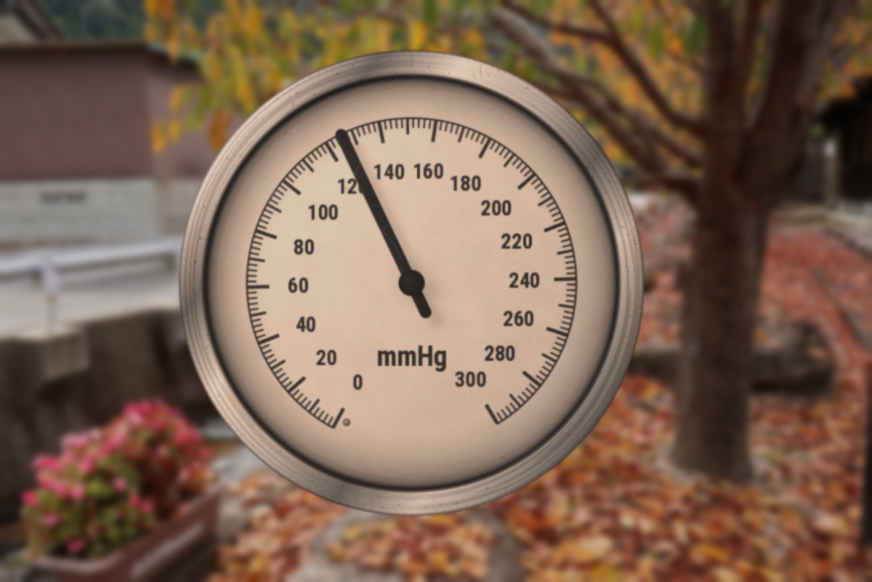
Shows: 126 mmHg
